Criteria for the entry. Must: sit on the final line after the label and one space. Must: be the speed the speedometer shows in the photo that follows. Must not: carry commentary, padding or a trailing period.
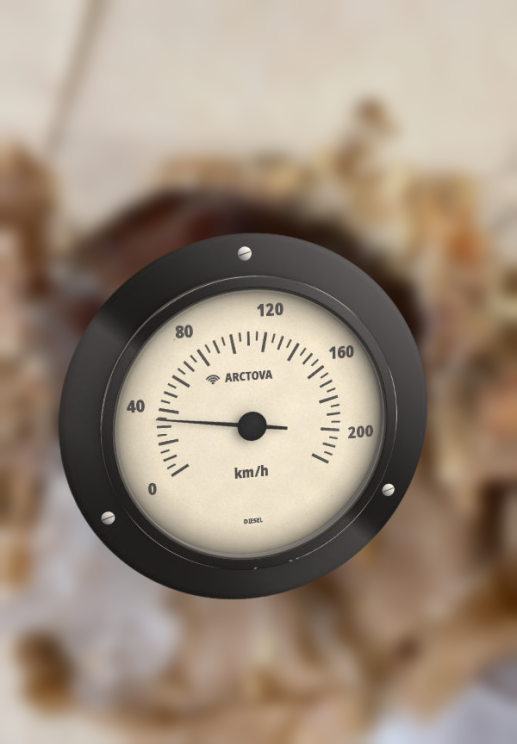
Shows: 35 km/h
